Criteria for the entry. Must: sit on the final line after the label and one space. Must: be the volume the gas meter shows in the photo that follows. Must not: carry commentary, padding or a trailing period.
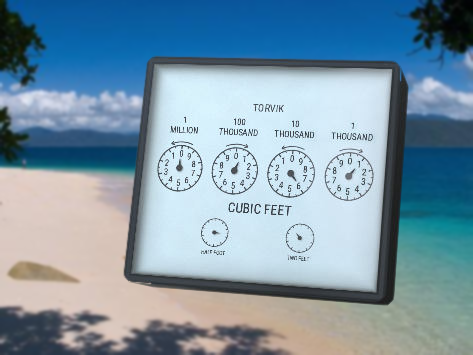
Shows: 6100 ft³
